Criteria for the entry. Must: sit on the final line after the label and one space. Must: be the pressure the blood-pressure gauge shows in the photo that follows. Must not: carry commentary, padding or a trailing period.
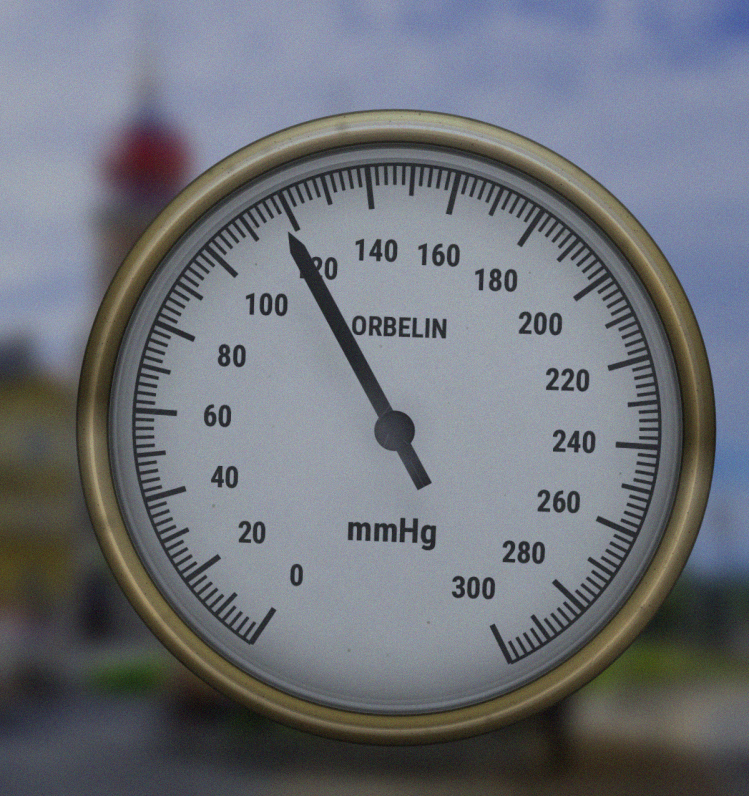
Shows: 118 mmHg
